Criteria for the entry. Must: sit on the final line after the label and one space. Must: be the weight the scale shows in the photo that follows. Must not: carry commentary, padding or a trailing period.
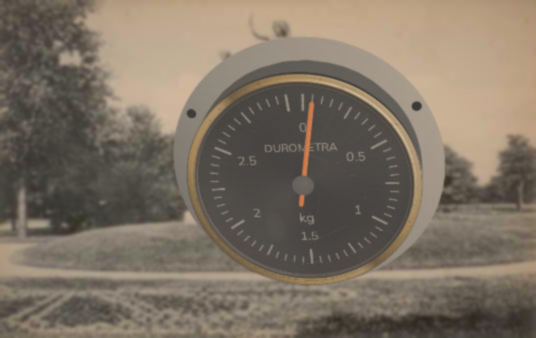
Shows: 0.05 kg
